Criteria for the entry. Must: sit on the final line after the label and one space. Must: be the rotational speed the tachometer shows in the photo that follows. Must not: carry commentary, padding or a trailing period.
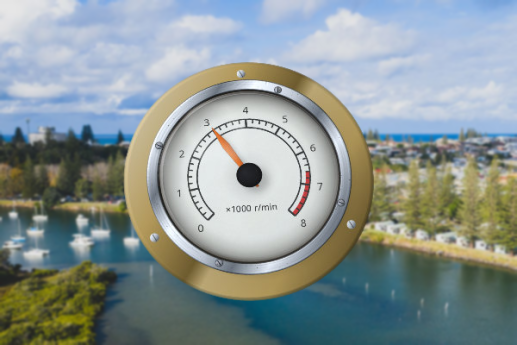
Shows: 3000 rpm
